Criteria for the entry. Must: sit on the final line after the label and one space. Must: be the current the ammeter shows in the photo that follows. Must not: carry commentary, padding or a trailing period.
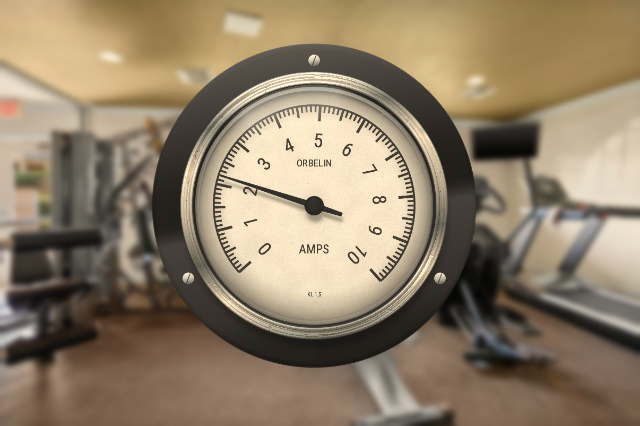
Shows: 2.2 A
